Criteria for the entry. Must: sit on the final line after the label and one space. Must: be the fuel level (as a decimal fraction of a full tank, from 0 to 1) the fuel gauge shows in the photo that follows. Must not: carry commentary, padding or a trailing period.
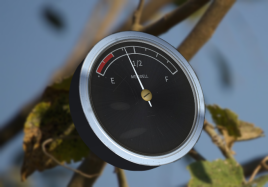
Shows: 0.375
